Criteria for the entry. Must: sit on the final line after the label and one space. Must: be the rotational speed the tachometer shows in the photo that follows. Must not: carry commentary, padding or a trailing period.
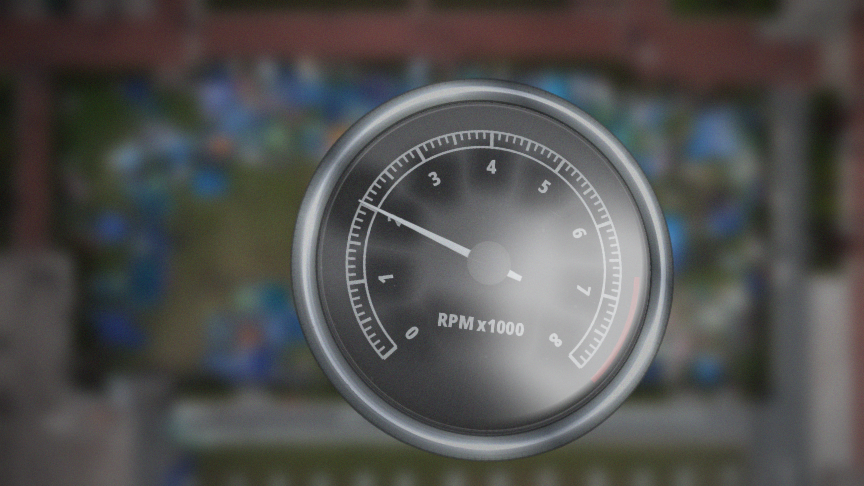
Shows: 2000 rpm
